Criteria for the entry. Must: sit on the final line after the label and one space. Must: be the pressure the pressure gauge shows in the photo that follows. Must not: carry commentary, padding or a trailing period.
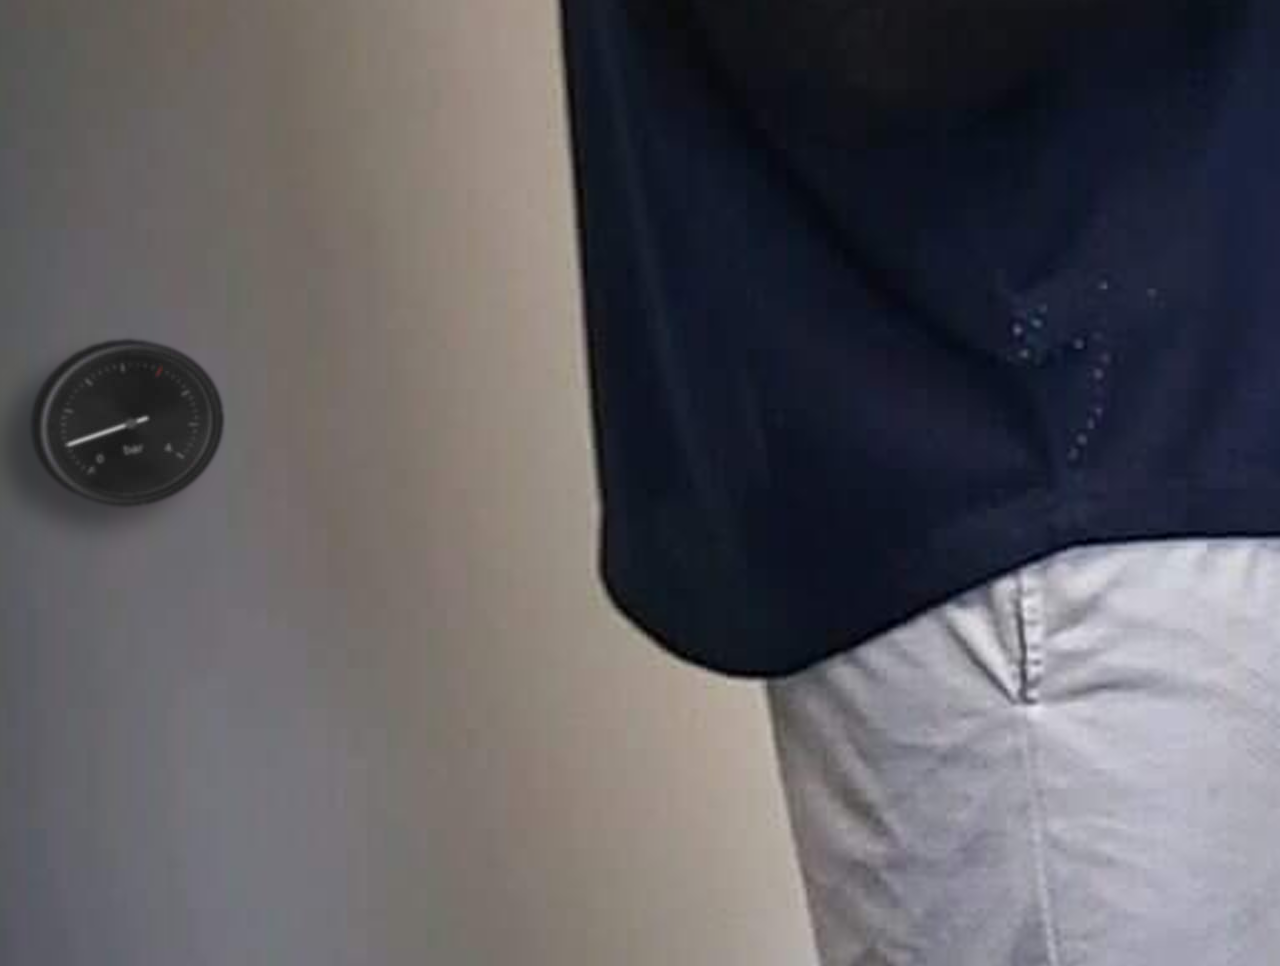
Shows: 0.5 bar
